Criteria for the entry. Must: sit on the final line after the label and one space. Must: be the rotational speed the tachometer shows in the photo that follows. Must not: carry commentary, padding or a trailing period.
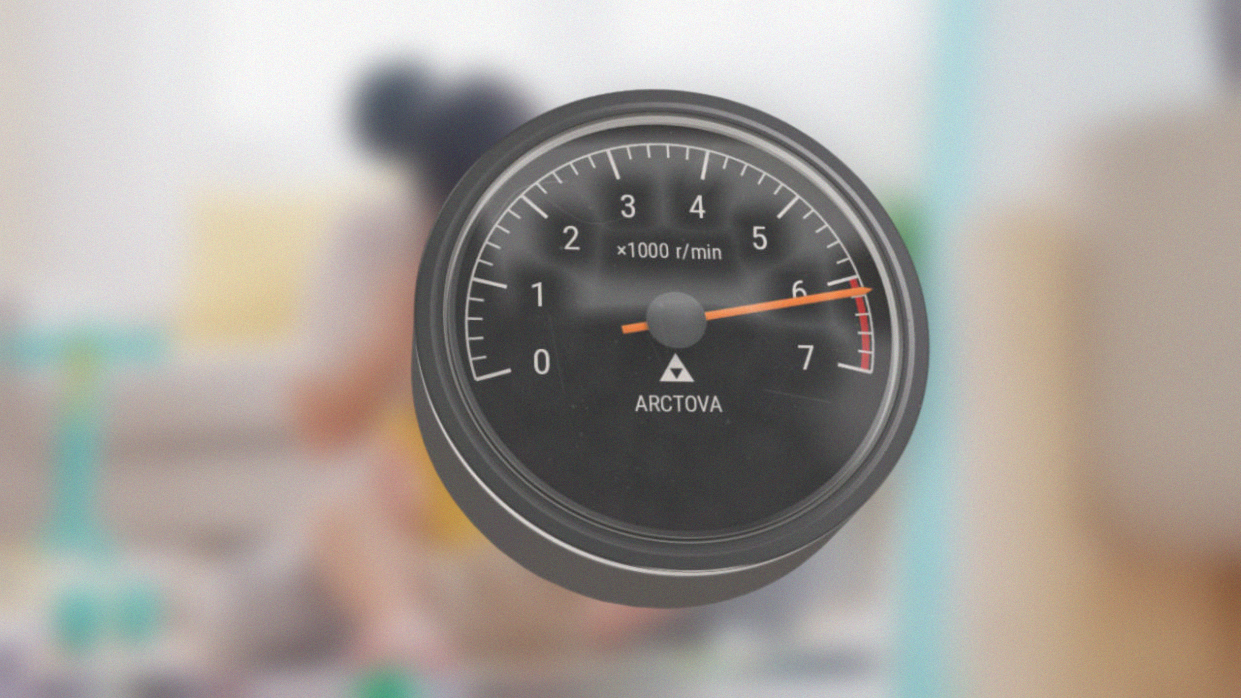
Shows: 6200 rpm
